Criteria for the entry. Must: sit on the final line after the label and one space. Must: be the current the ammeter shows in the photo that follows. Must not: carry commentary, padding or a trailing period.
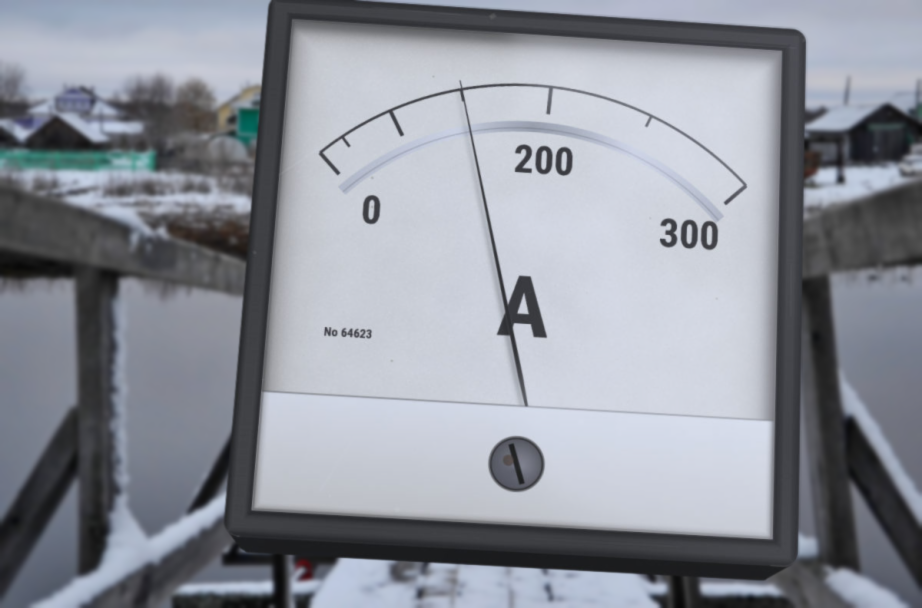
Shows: 150 A
